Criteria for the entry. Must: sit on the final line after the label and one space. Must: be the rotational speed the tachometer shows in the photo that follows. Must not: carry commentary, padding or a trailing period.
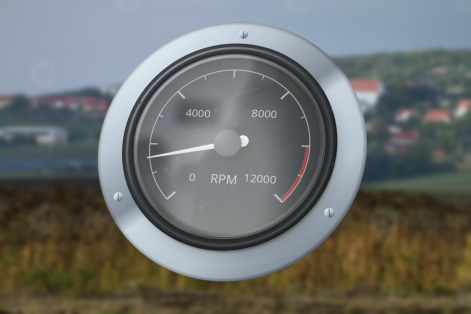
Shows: 1500 rpm
